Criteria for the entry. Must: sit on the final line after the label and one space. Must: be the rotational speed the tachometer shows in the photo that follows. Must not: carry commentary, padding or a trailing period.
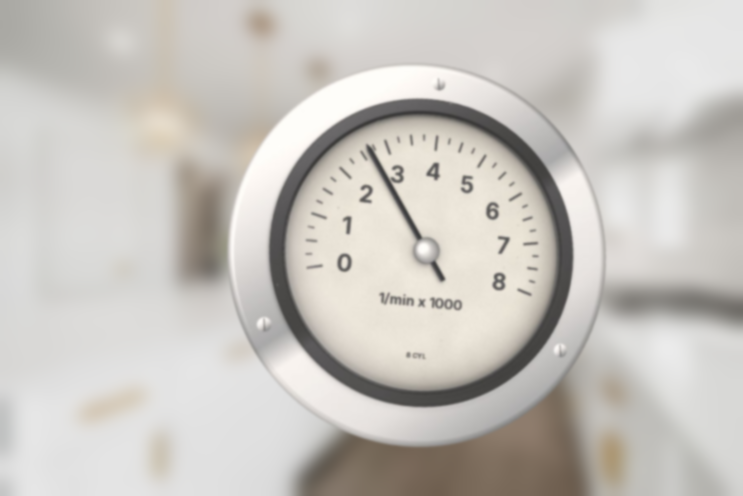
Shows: 2625 rpm
